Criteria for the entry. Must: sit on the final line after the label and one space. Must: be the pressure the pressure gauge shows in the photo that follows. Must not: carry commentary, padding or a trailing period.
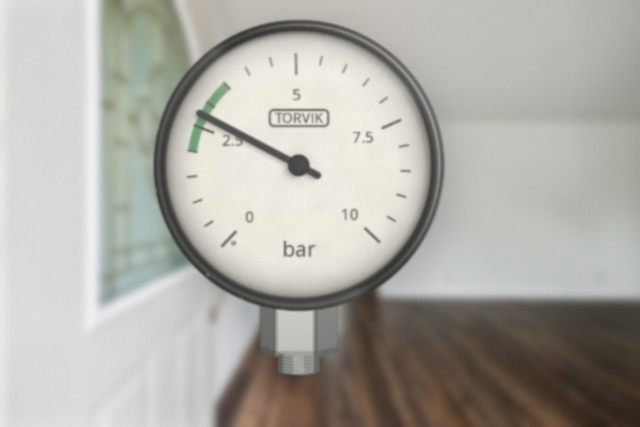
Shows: 2.75 bar
